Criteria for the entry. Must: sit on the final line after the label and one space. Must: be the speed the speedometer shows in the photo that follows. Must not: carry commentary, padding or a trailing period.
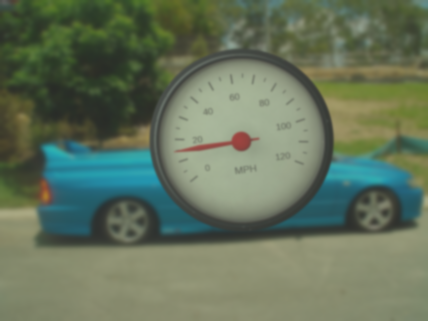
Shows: 15 mph
